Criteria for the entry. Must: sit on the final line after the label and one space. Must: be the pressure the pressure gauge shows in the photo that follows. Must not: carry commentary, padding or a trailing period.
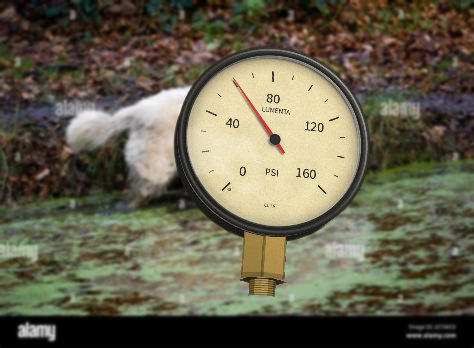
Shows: 60 psi
